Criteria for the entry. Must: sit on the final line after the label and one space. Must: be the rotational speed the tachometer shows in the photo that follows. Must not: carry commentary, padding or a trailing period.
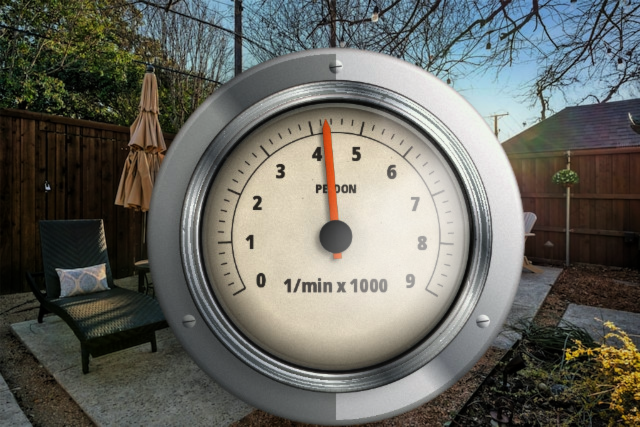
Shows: 4300 rpm
